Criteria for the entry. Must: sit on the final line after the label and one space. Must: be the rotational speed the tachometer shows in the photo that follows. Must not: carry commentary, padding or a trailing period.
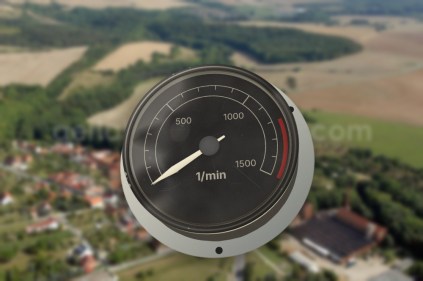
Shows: 0 rpm
